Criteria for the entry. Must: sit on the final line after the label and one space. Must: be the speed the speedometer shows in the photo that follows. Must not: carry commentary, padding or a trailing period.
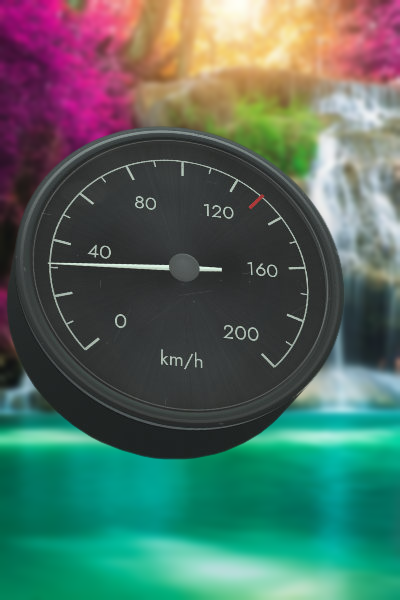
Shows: 30 km/h
